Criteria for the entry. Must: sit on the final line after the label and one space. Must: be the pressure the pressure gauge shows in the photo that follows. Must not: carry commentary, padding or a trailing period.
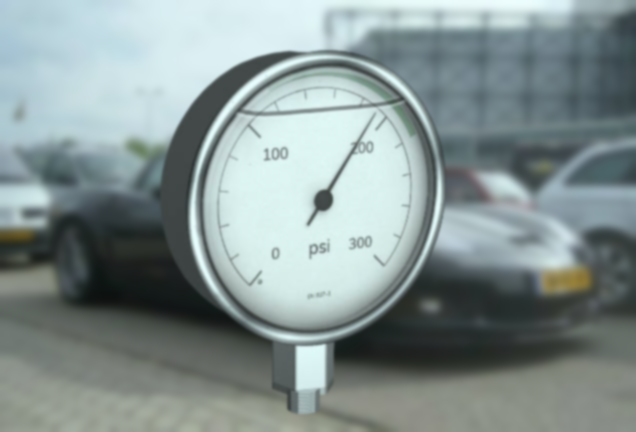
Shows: 190 psi
